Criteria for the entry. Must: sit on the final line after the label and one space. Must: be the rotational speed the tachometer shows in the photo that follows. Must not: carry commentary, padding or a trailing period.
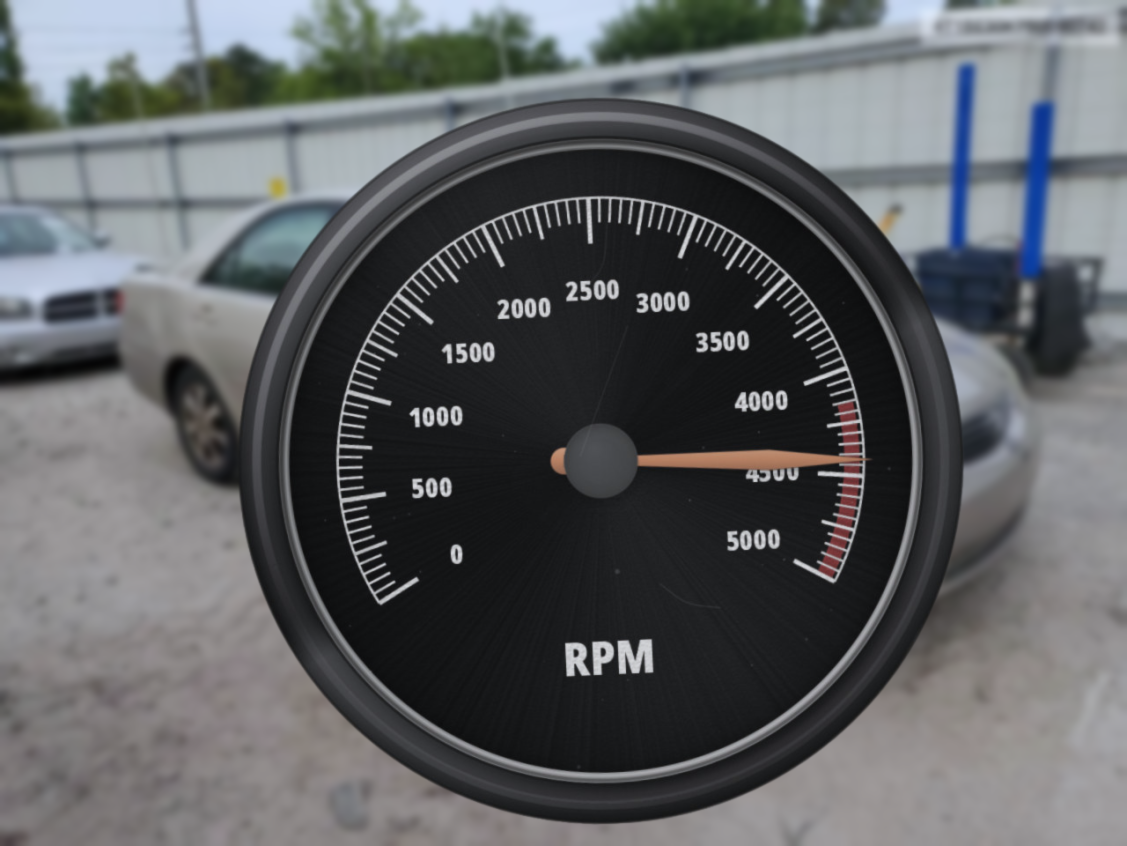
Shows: 4425 rpm
